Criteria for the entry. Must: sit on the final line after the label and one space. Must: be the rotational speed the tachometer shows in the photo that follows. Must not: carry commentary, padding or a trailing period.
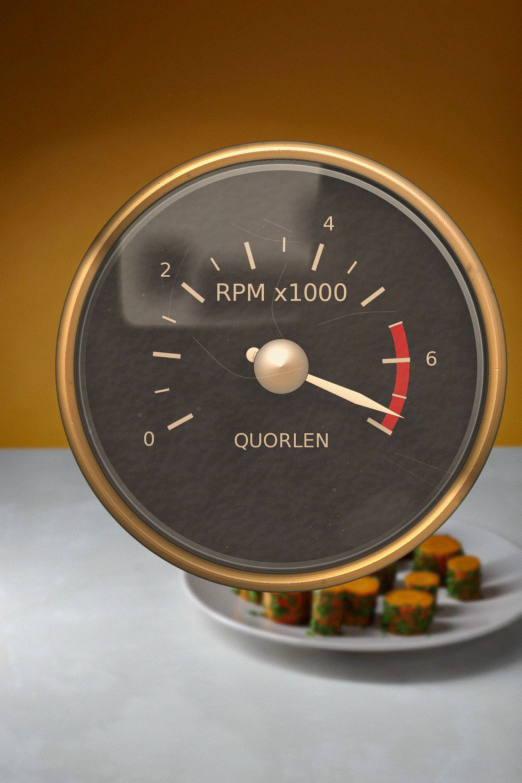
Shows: 6750 rpm
